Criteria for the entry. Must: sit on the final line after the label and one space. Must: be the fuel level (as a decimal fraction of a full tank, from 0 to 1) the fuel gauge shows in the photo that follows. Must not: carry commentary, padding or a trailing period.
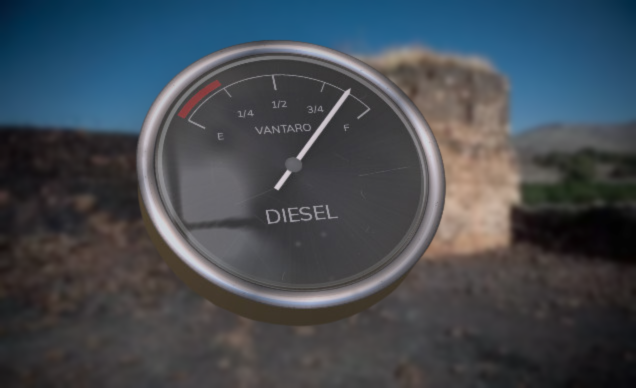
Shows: 0.875
